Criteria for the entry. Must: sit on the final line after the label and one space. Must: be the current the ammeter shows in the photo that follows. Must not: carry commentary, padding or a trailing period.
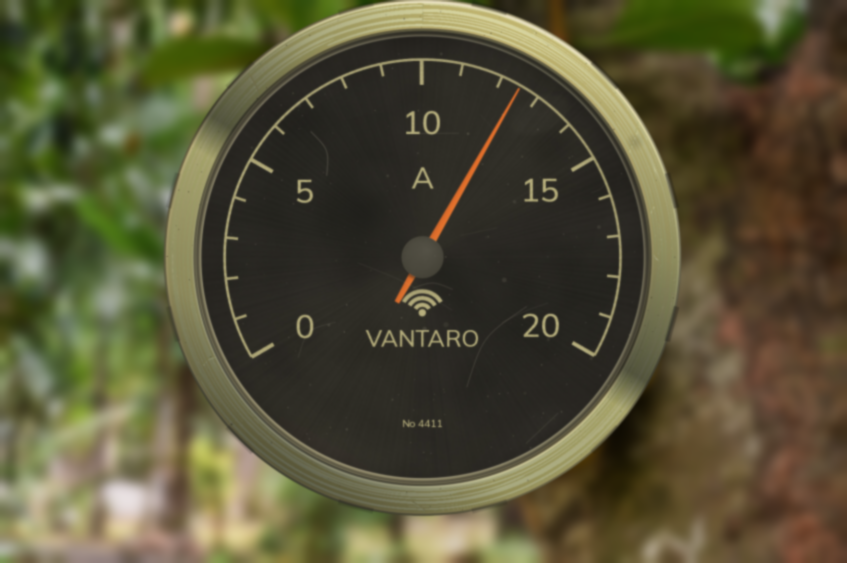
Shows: 12.5 A
